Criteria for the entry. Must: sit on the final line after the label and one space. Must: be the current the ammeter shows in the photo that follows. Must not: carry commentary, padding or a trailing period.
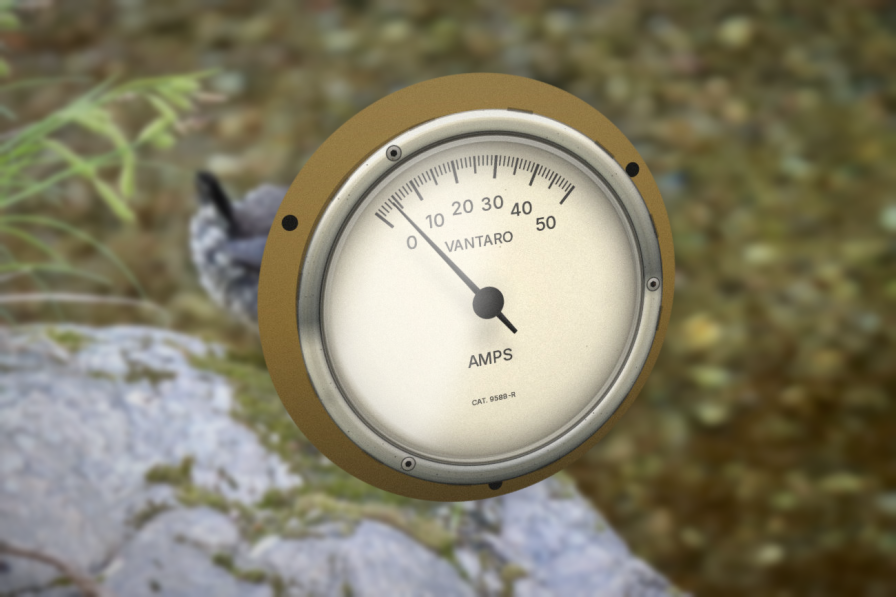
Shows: 4 A
